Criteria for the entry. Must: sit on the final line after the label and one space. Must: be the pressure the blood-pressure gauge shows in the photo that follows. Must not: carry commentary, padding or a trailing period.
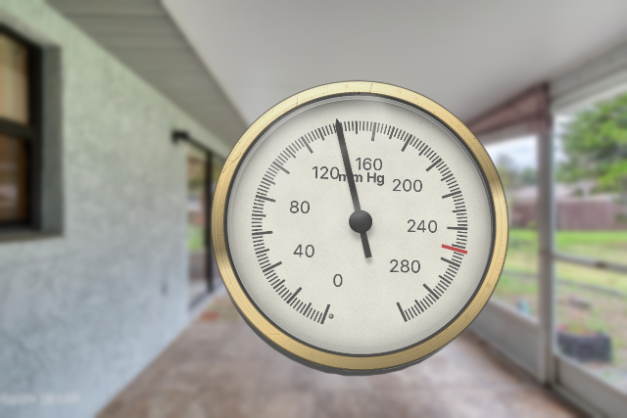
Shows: 140 mmHg
